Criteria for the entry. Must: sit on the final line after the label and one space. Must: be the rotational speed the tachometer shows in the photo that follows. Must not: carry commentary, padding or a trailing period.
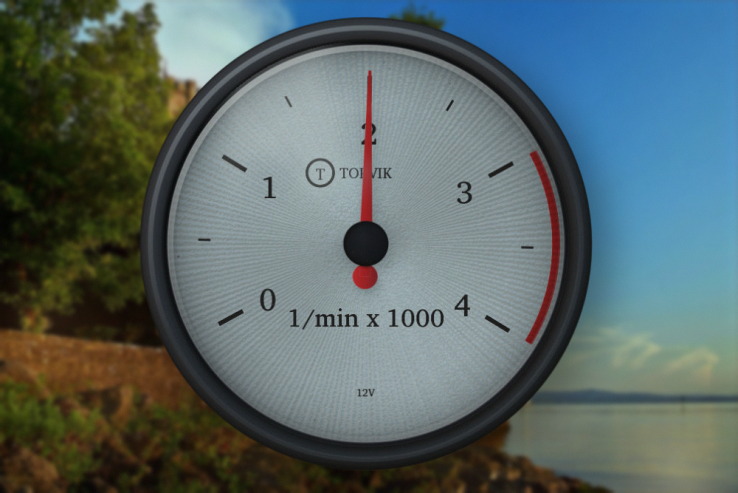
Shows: 2000 rpm
